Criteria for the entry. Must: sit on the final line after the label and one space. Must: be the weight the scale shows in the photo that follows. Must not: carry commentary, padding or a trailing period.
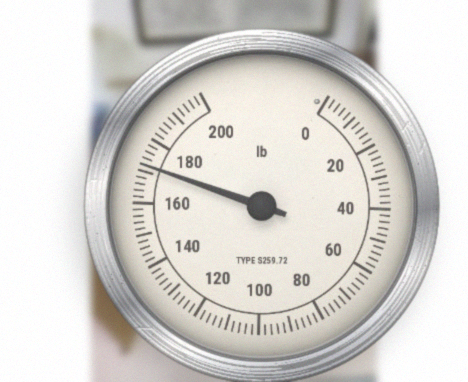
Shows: 172 lb
